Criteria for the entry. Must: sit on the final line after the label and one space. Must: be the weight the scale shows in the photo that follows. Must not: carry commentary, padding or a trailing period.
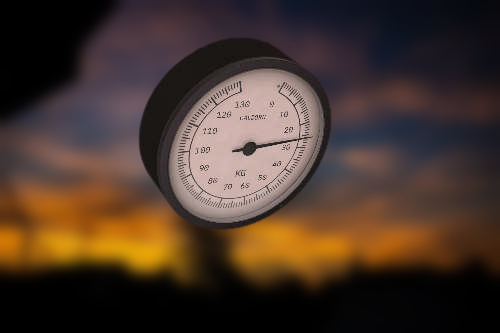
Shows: 25 kg
